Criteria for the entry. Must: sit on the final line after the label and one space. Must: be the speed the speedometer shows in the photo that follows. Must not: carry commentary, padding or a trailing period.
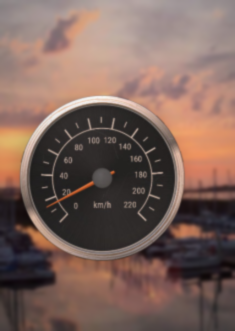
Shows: 15 km/h
